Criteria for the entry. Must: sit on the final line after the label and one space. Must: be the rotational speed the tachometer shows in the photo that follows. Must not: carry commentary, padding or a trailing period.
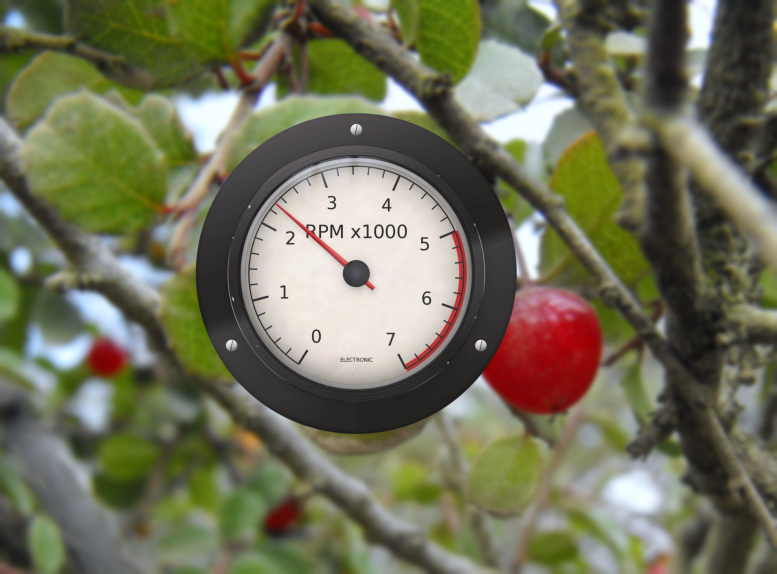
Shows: 2300 rpm
